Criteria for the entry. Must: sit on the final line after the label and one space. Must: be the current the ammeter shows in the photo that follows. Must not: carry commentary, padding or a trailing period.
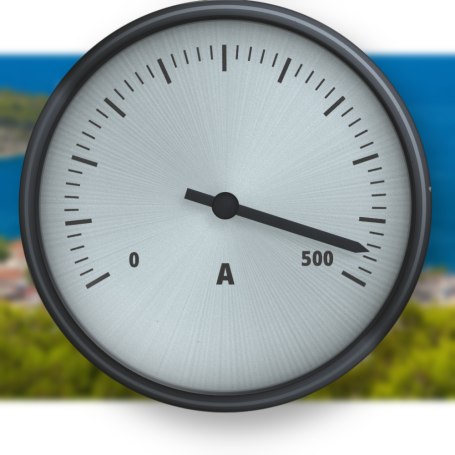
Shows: 475 A
